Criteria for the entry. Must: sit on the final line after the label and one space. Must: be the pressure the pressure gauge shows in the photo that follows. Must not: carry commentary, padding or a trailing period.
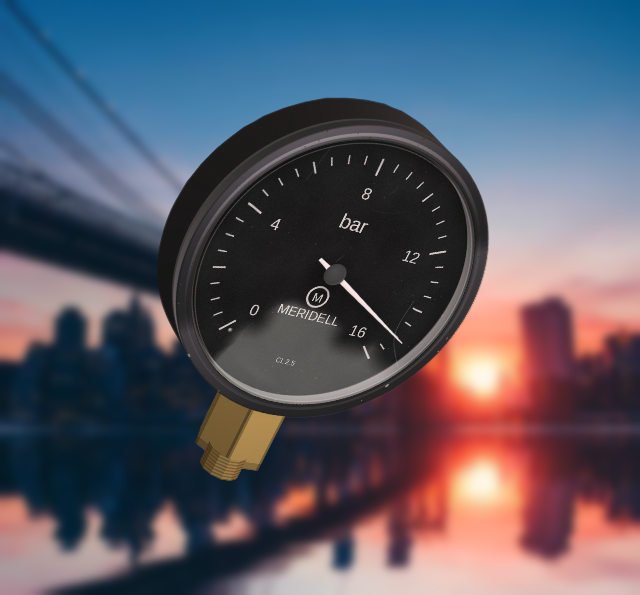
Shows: 15 bar
